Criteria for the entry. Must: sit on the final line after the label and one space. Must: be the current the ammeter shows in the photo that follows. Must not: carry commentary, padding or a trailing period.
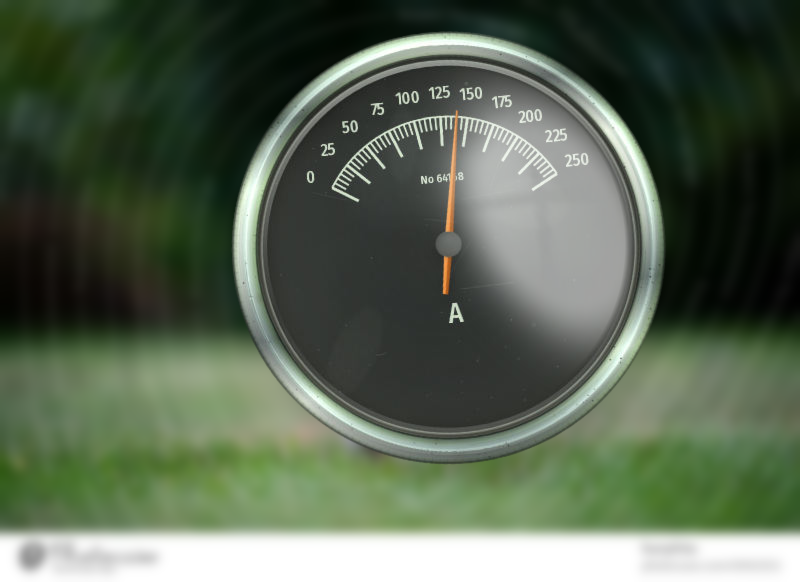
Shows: 140 A
